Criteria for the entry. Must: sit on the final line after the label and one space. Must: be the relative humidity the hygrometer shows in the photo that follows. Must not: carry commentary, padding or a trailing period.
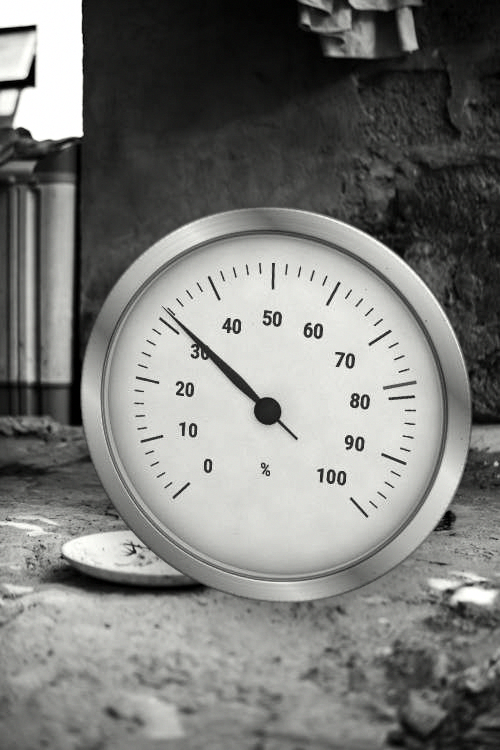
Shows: 32 %
